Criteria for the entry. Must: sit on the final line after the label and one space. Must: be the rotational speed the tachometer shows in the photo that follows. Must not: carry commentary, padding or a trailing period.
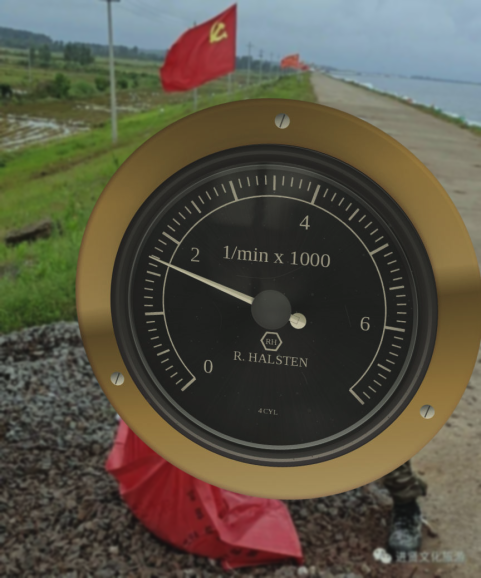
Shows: 1700 rpm
